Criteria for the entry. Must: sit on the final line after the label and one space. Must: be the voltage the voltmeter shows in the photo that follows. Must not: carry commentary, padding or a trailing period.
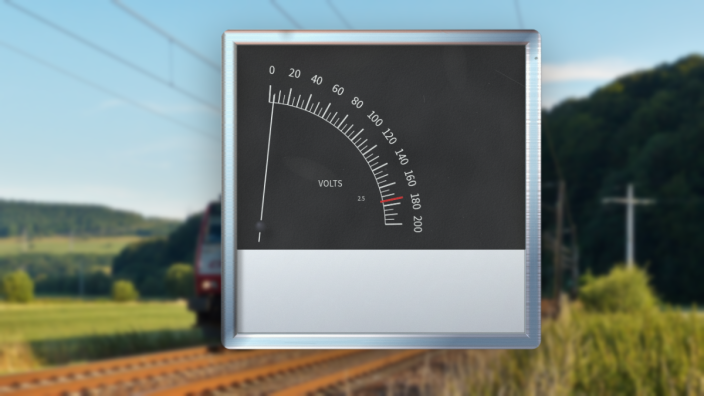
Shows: 5 V
